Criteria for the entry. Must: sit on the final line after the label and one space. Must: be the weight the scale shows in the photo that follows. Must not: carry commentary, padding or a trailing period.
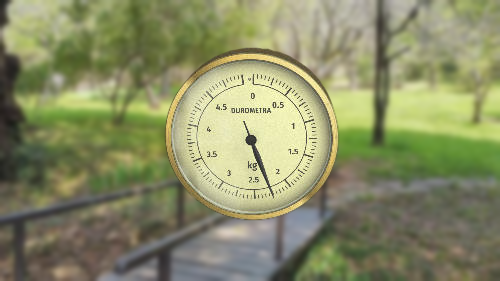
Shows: 2.25 kg
